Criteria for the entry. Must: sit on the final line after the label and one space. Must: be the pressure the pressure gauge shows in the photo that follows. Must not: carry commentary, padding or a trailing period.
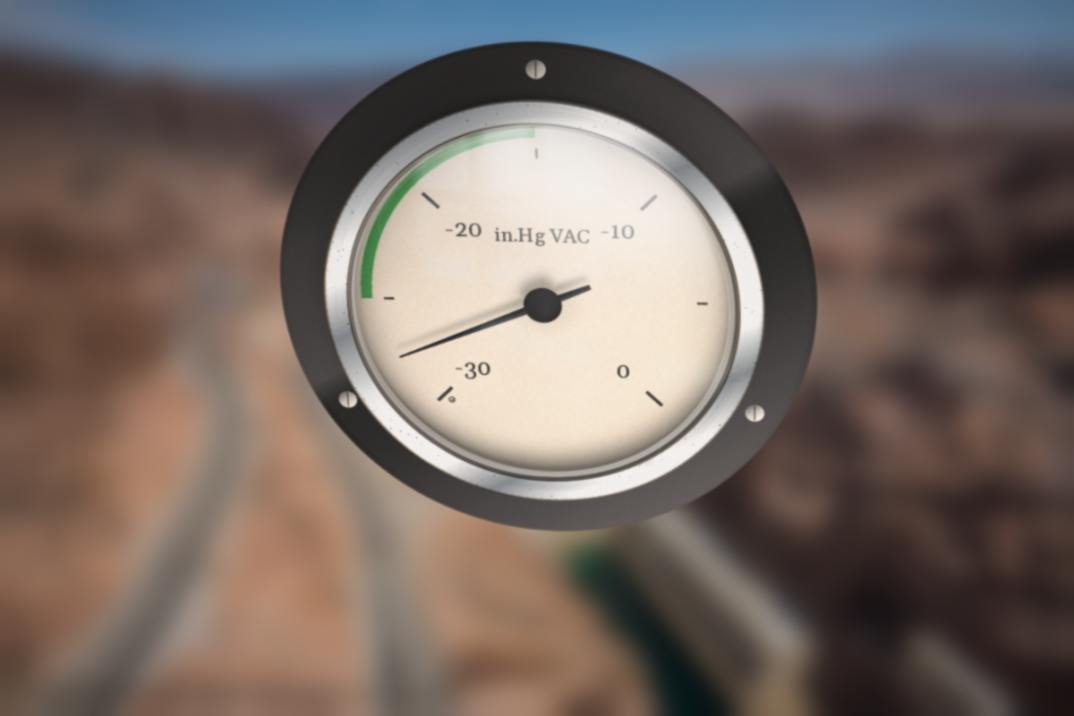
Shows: -27.5 inHg
